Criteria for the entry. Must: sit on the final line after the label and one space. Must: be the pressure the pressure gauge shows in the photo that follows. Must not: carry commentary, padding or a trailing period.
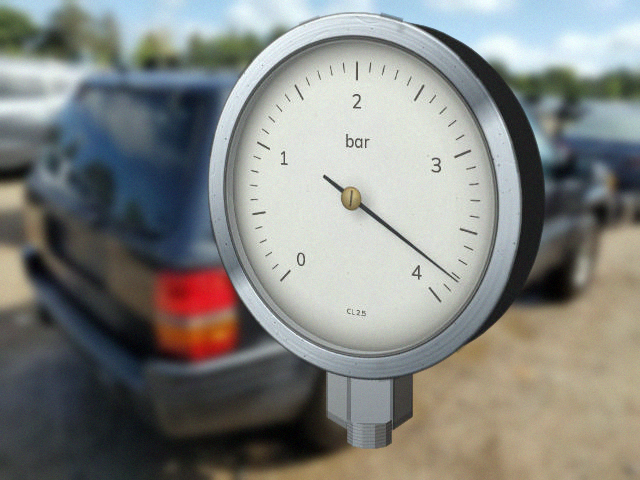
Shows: 3.8 bar
